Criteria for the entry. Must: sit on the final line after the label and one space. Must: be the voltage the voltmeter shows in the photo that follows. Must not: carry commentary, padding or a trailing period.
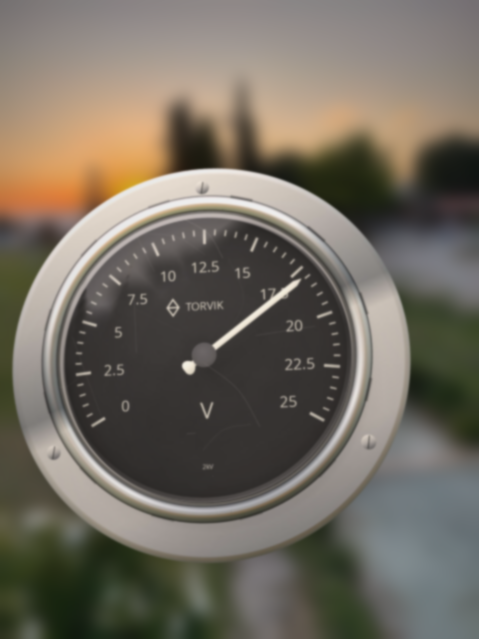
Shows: 18 V
